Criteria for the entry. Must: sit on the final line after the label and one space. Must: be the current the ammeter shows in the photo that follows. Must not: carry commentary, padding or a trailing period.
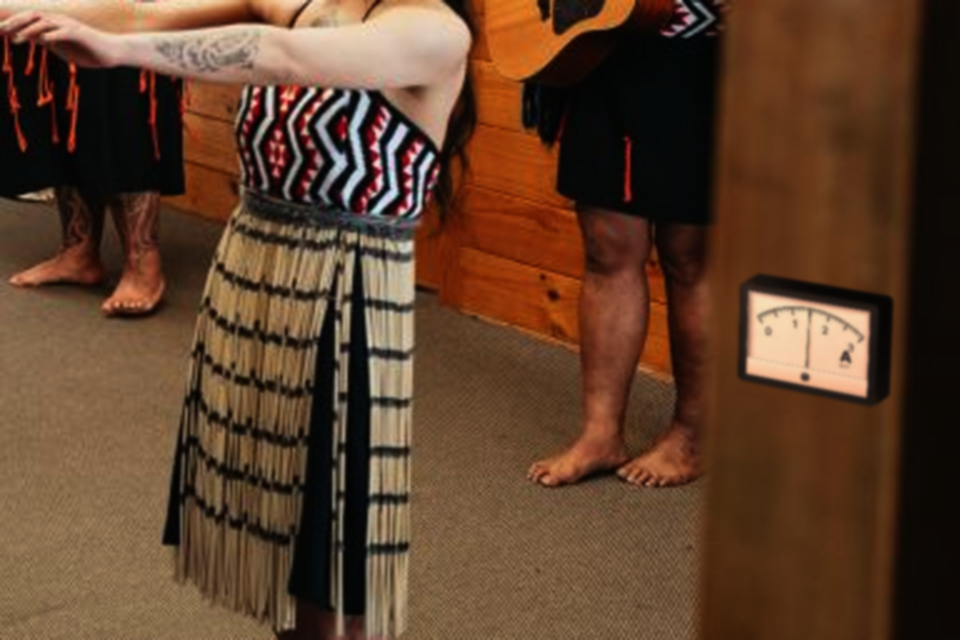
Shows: 1.5 A
